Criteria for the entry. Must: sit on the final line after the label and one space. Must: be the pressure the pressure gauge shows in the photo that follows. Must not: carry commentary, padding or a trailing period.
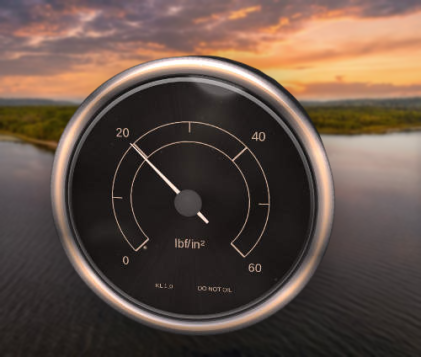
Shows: 20 psi
